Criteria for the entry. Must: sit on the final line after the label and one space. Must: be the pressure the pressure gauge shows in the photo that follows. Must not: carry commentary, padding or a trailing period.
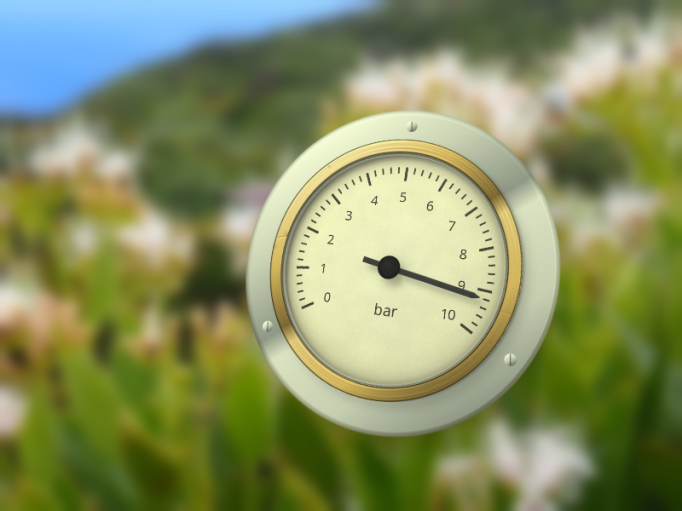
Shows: 9.2 bar
